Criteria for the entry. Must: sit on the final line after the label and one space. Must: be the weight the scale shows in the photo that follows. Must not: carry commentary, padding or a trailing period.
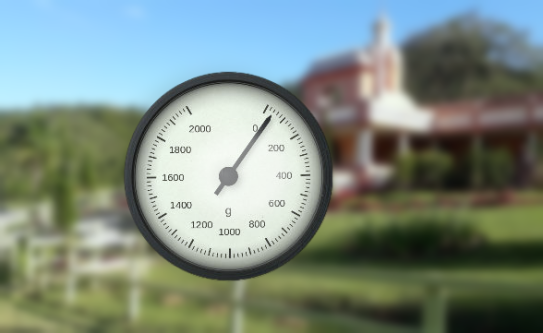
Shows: 40 g
